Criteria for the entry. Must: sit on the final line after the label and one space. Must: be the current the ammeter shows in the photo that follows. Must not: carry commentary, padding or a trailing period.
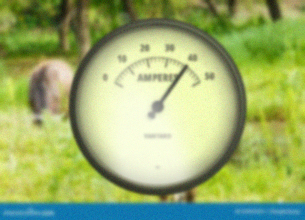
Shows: 40 A
